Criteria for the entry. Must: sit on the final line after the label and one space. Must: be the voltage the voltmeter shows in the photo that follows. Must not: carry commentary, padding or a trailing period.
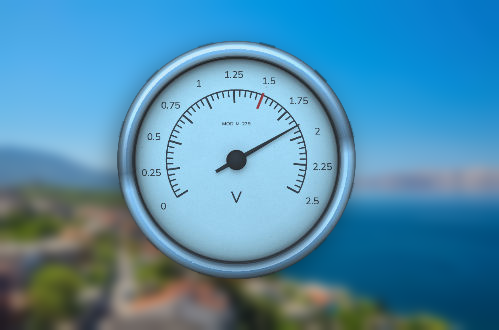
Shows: 1.9 V
